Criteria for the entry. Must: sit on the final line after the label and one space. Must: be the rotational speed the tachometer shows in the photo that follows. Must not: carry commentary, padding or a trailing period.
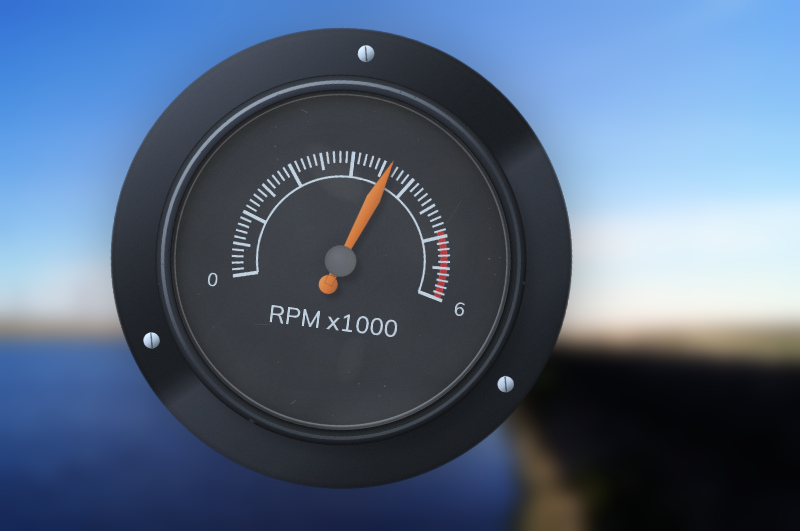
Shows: 3600 rpm
